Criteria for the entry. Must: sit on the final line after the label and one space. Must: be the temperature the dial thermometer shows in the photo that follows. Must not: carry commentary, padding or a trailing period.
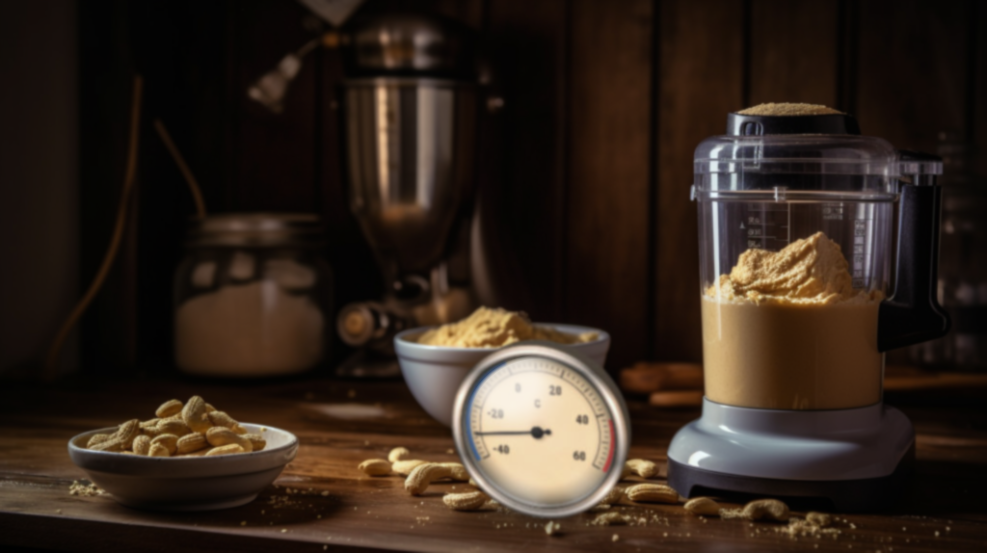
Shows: -30 °C
